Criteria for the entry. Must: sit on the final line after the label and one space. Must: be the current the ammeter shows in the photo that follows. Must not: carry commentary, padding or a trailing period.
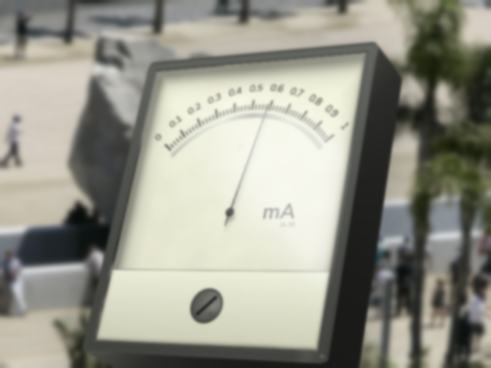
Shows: 0.6 mA
